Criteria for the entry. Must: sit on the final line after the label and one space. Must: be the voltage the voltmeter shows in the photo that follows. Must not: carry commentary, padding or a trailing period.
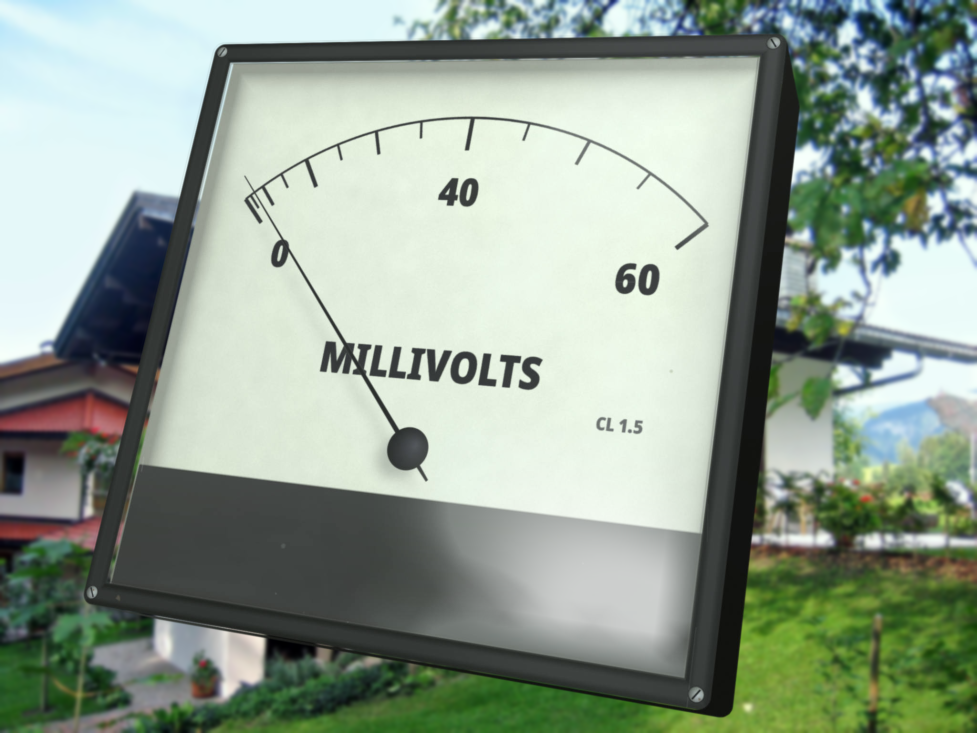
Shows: 7.5 mV
